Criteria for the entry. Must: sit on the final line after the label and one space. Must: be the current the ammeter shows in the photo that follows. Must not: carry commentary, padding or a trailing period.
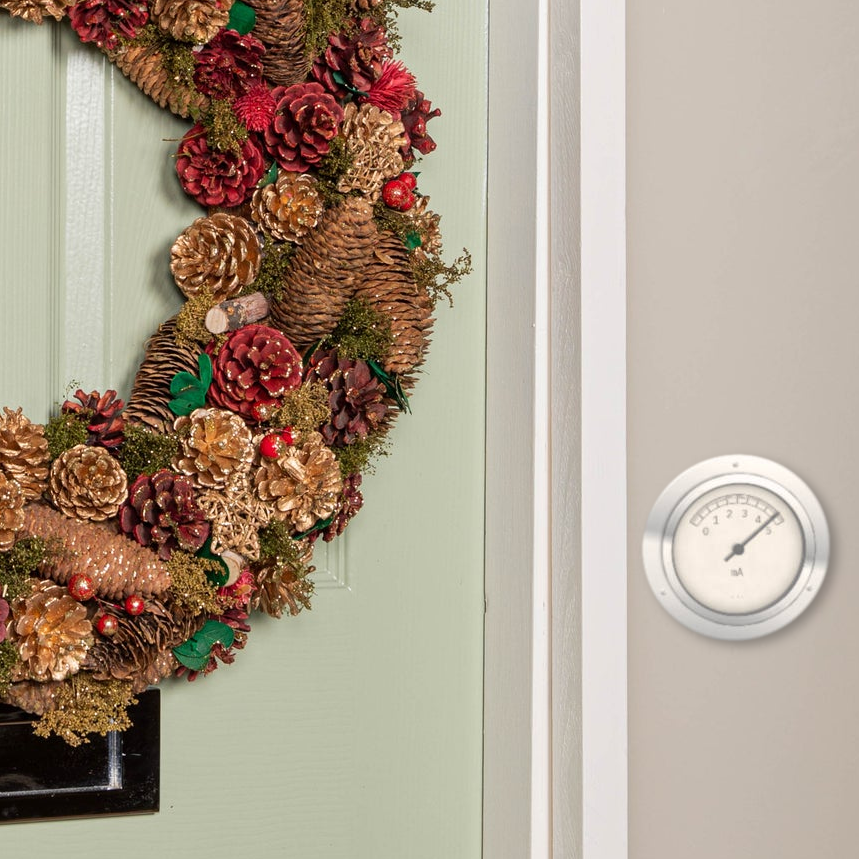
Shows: 4.5 mA
